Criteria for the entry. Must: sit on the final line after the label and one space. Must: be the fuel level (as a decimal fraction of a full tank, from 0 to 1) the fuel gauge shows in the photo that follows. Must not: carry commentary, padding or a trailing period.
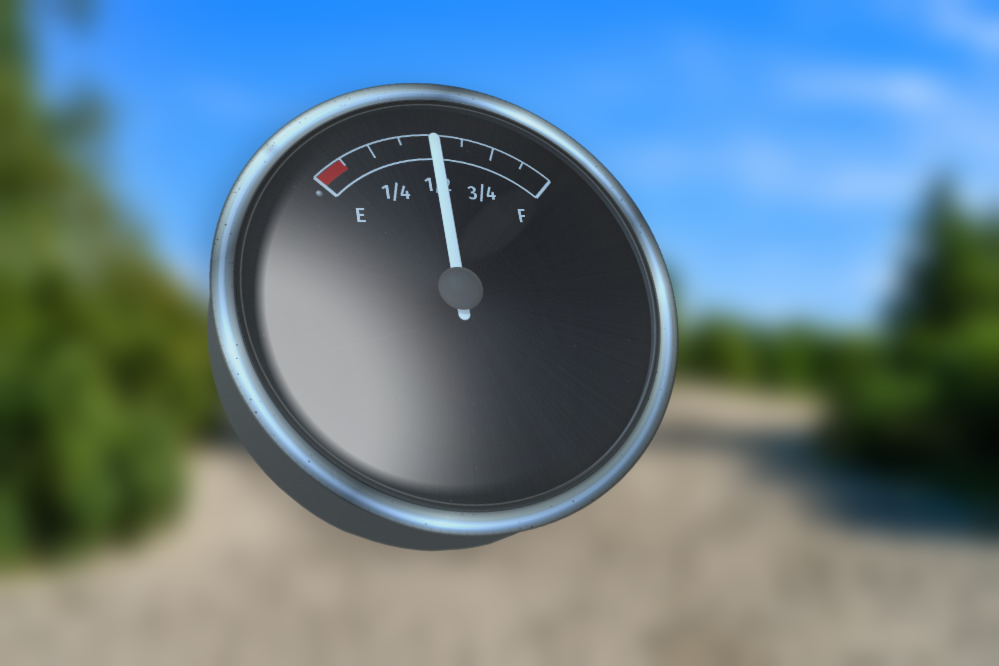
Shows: 0.5
